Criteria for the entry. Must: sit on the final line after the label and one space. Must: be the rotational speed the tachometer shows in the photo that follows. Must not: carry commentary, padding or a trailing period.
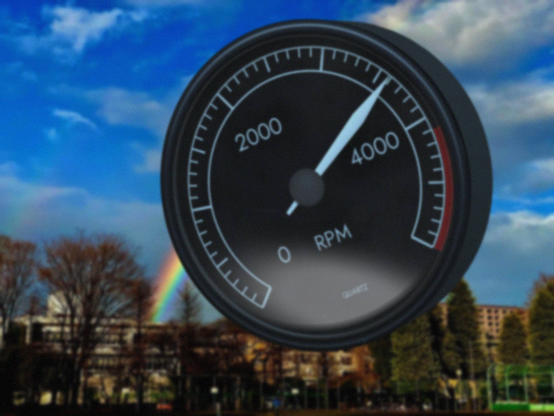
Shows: 3600 rpm
